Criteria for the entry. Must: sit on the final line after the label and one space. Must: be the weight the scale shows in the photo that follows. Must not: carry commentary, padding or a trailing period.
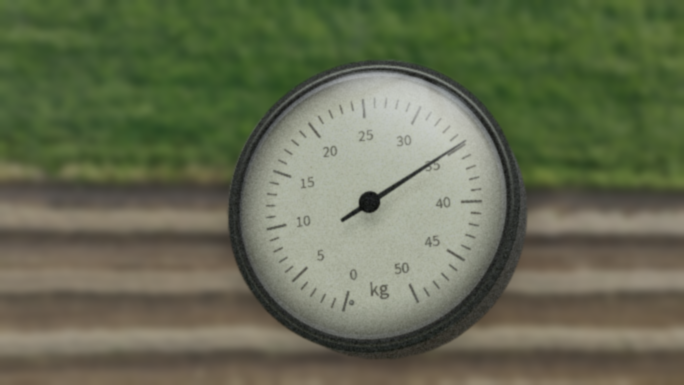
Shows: 35 kg
